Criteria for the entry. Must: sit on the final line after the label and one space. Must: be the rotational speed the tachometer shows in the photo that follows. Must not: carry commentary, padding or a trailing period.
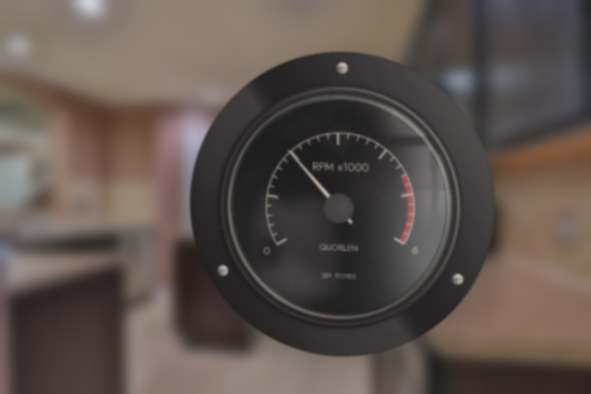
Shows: 2000 rpm
